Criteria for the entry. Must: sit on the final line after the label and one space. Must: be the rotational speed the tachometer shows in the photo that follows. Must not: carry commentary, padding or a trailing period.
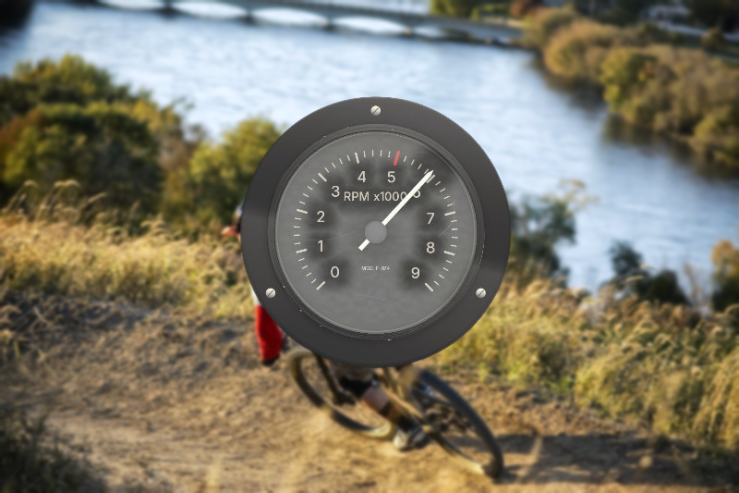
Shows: 5900 rpm
